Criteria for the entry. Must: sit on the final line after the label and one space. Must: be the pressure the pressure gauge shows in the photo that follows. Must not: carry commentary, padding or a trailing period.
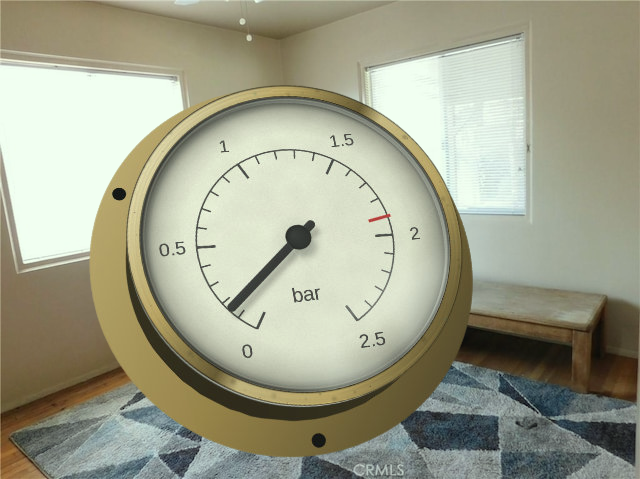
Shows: 0.15 bar
